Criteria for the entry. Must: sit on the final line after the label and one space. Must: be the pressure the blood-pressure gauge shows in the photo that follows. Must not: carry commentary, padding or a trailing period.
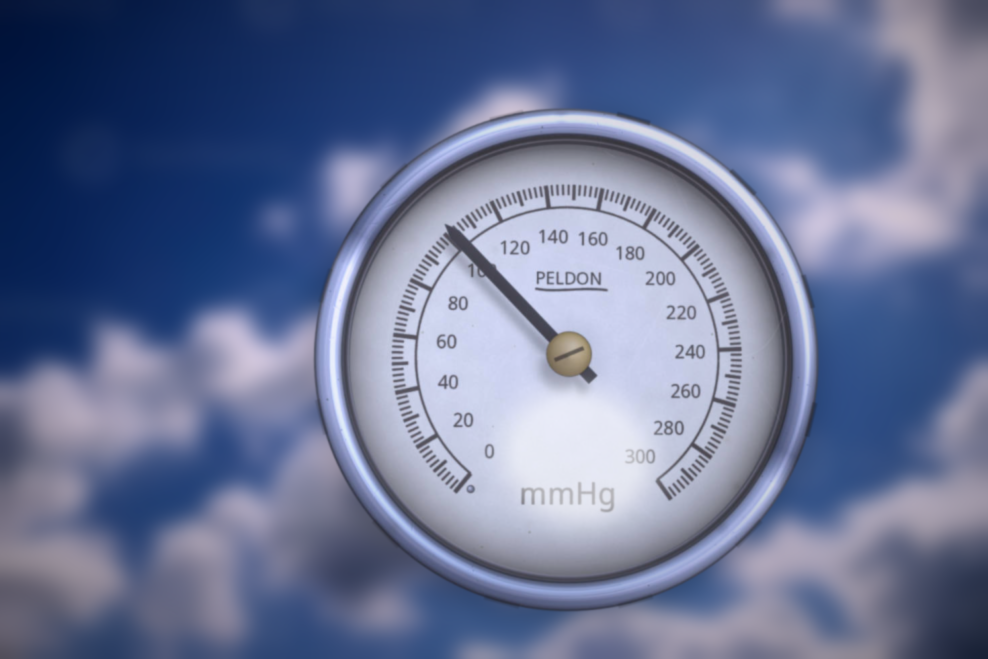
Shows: 102 mmHg
